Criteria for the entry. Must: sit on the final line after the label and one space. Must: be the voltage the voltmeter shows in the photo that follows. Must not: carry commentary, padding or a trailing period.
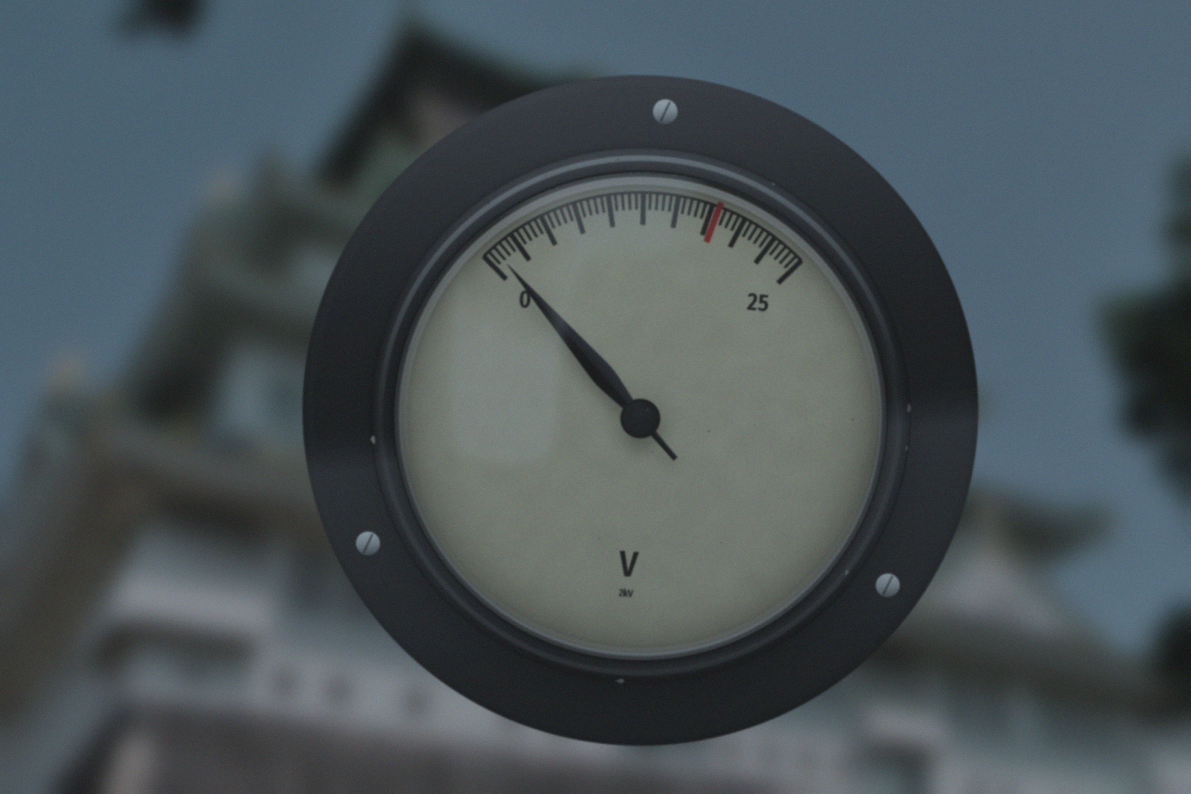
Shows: 1 V
